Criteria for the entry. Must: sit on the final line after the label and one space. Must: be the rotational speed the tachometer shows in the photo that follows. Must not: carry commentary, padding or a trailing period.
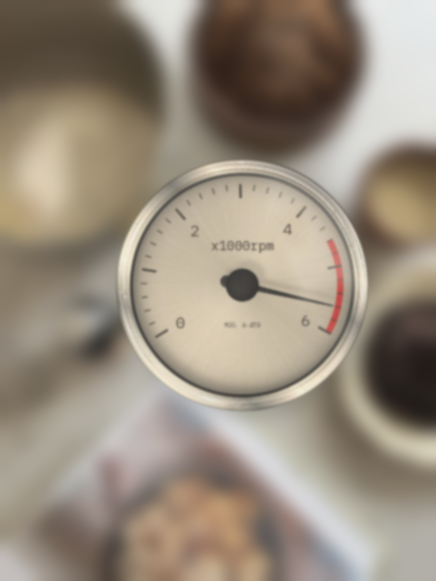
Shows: 5600 rpm
